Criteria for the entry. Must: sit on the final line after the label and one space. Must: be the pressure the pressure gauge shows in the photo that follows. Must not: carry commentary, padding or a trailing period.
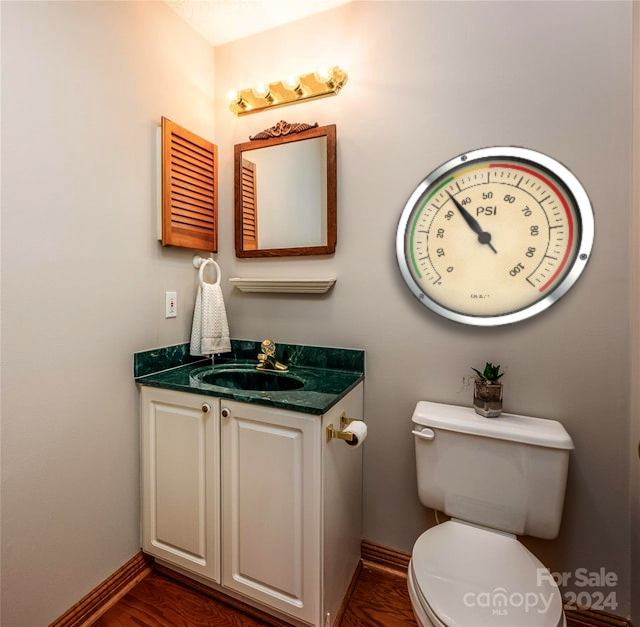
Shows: 36 psi
